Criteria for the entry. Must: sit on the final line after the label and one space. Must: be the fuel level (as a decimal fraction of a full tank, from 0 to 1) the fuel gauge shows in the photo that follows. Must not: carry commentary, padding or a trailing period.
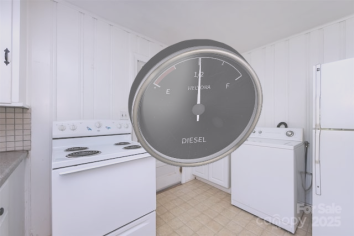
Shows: 0.5
